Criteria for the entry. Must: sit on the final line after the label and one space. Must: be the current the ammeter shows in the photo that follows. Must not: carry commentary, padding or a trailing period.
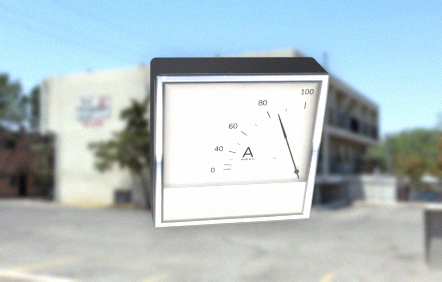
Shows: 85 A
